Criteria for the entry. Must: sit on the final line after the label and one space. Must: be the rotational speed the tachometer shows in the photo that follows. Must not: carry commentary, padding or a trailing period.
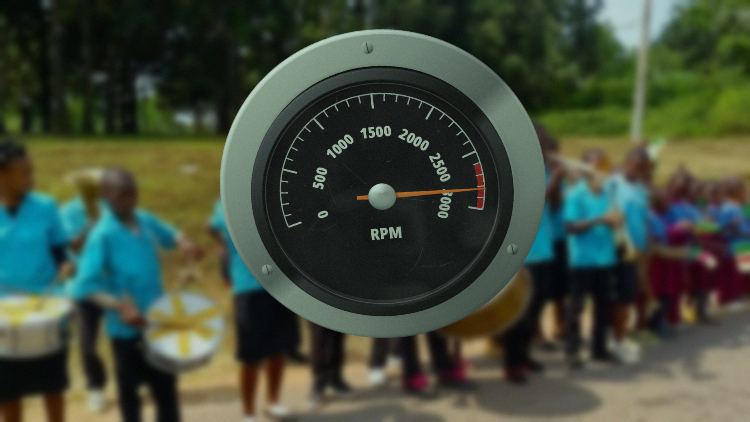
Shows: 2800 rpm
